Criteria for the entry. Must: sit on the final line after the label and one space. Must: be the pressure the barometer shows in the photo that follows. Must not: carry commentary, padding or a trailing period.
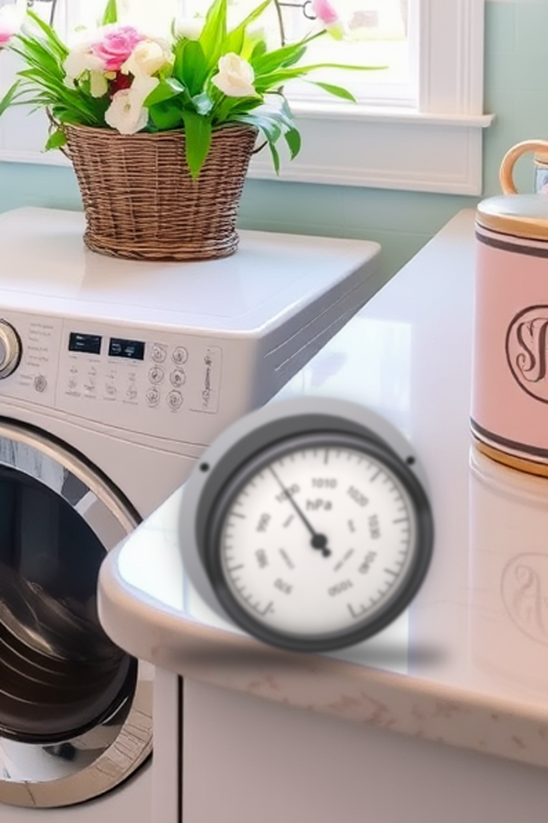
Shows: 1000 hPa
